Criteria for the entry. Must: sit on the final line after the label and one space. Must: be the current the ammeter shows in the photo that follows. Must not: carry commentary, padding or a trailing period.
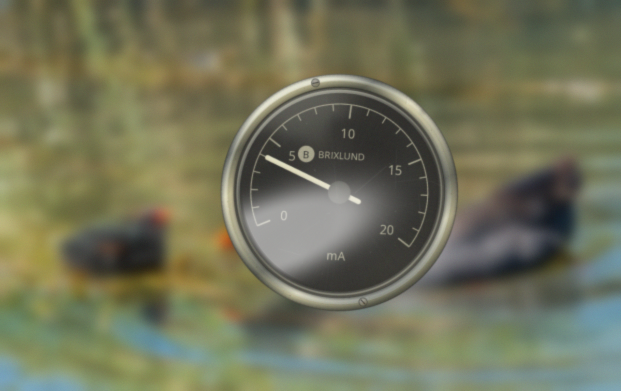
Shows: 4 mA
